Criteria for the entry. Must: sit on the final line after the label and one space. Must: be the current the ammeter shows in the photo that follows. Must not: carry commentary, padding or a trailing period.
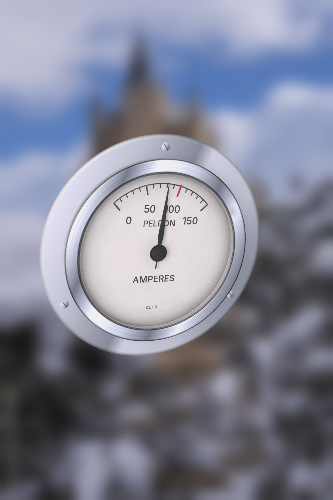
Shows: 80 A
